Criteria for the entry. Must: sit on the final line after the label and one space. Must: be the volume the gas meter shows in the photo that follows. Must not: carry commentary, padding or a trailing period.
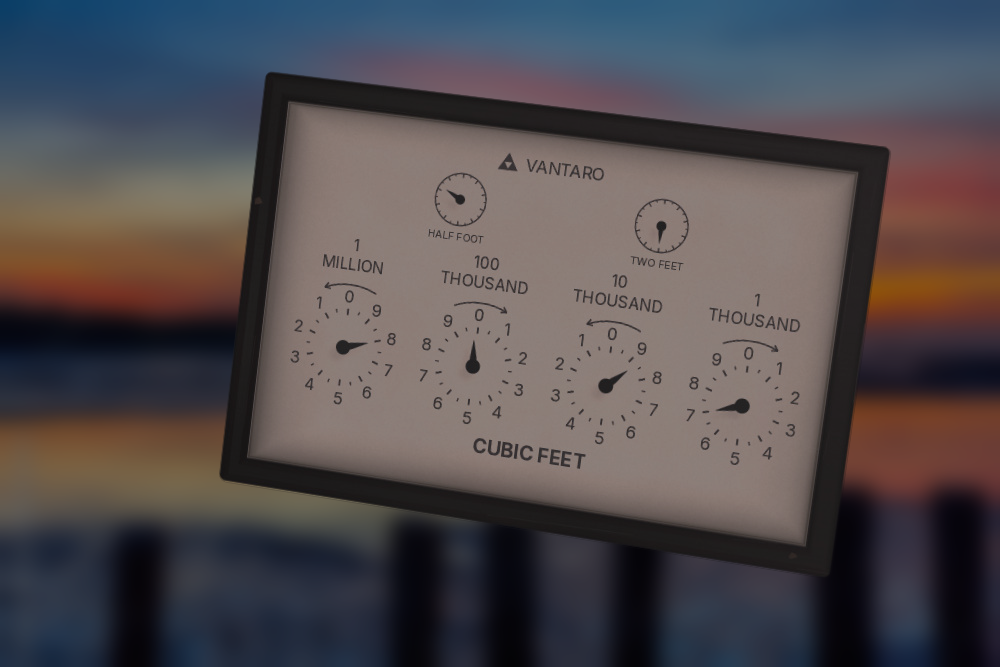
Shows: 798700 ft³
